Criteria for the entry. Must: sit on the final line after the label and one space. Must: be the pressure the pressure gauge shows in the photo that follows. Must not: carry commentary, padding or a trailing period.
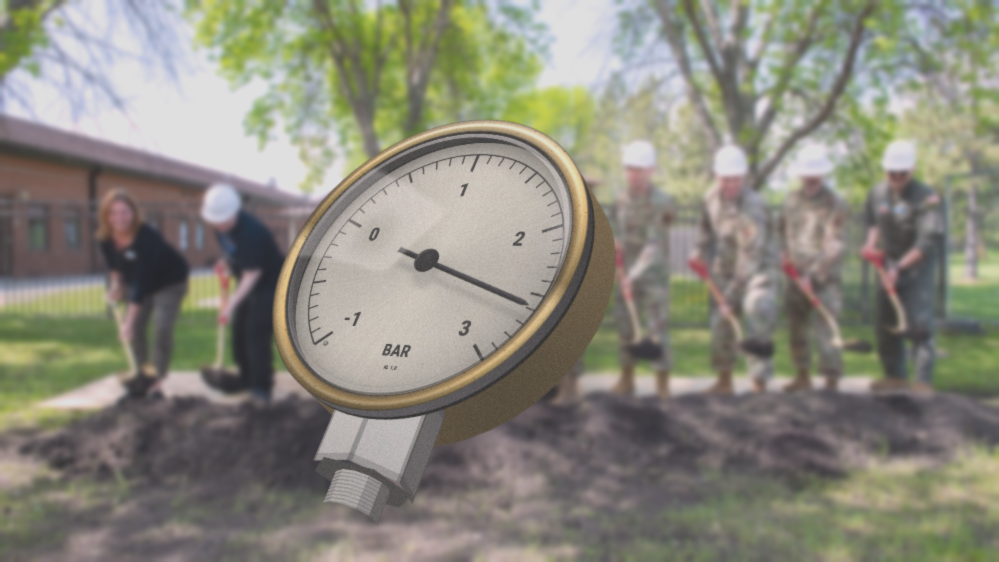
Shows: 2.6 bar
